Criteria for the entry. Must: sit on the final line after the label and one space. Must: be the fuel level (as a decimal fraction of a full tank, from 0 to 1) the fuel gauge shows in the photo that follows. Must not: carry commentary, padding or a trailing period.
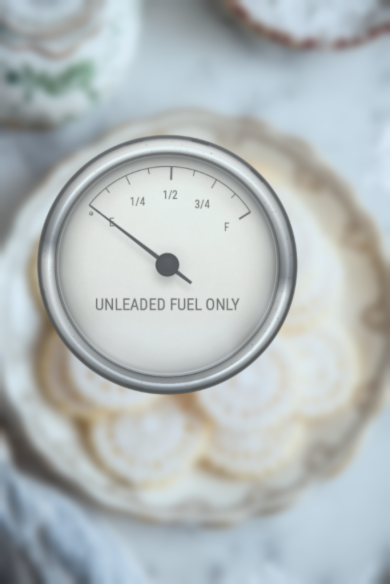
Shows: 0
